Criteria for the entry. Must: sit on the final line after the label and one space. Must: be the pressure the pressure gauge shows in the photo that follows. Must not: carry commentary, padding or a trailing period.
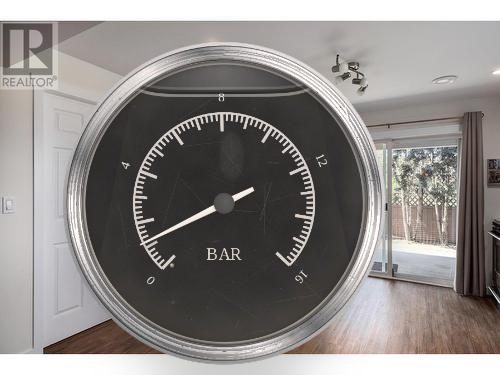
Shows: 1.2 bar
